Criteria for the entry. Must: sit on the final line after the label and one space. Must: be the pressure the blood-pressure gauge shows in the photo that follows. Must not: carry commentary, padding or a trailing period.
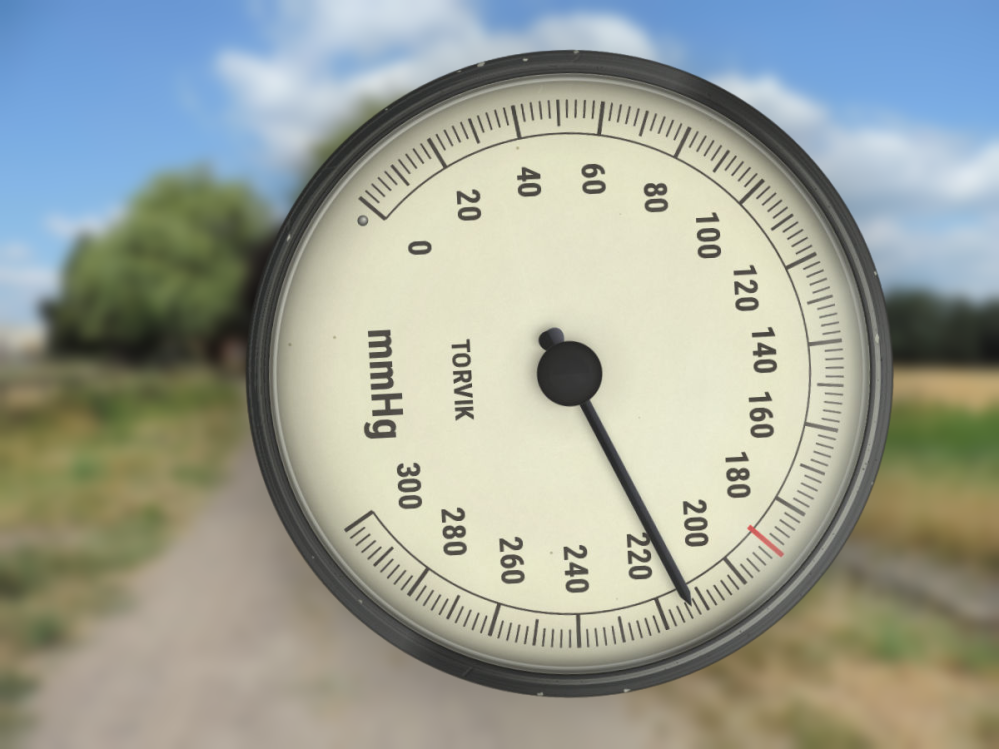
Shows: 213 mmHg
